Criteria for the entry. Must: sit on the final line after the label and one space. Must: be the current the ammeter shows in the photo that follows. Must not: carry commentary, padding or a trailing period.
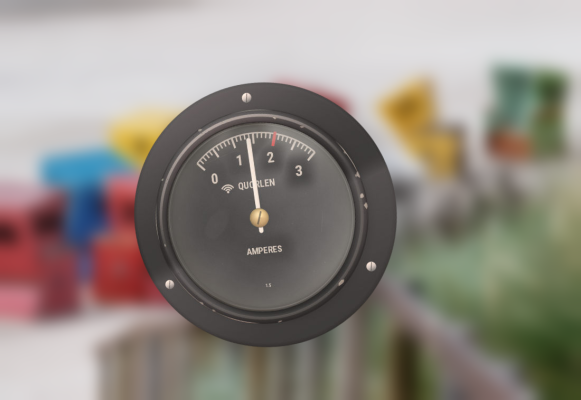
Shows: 1.4 A
